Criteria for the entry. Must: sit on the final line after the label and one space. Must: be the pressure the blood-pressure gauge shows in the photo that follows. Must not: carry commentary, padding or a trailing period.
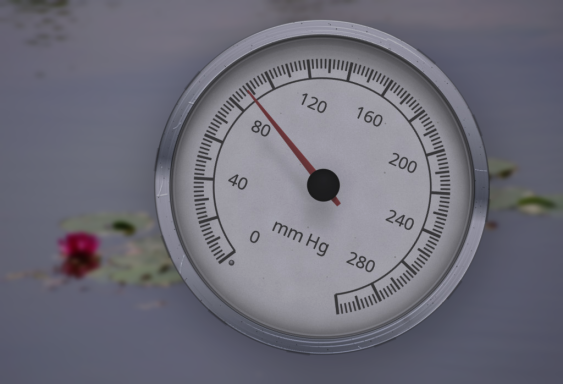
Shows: 88 mmHg
